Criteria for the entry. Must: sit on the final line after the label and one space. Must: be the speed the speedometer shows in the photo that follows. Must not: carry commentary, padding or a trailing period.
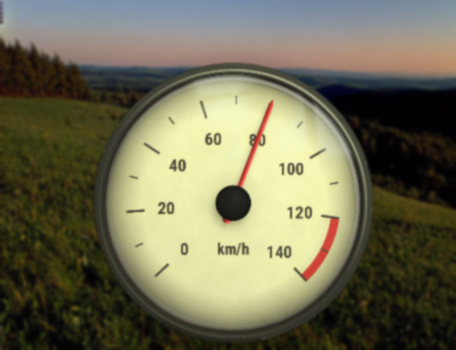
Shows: 80 km/h
